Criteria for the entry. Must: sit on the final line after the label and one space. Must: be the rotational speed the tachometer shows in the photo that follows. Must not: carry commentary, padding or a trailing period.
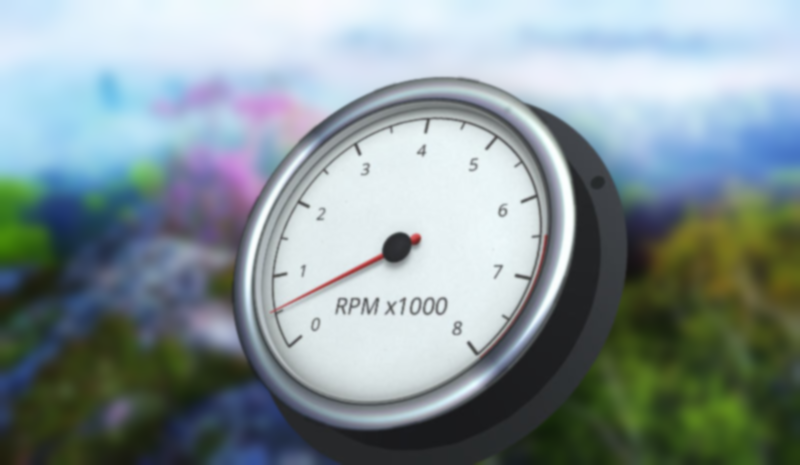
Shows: 500 rpm
